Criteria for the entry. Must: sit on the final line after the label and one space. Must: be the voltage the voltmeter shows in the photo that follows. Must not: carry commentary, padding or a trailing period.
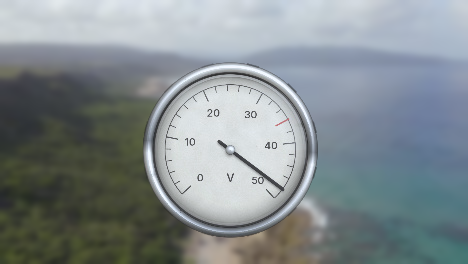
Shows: 48 V
